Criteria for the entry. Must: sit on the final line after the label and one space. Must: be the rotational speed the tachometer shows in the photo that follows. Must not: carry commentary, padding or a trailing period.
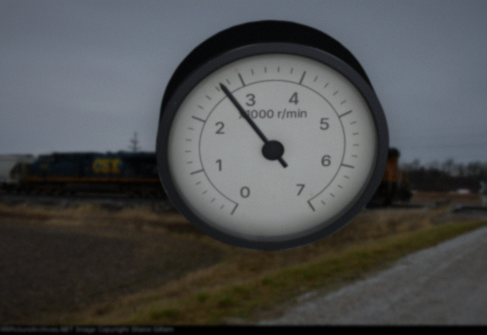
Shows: 2700 rpm
